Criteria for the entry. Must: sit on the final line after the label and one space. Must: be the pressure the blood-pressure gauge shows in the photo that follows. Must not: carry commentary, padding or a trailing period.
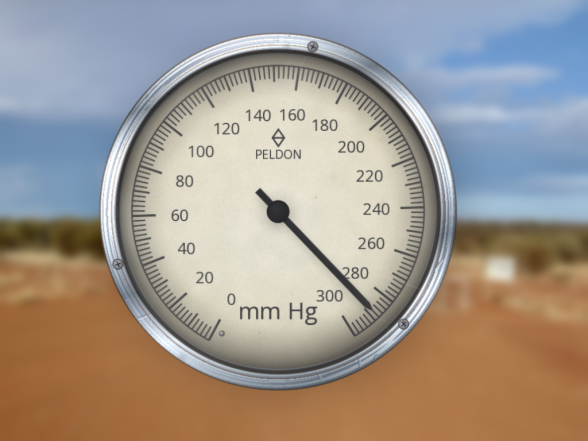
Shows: 288 mmHg
